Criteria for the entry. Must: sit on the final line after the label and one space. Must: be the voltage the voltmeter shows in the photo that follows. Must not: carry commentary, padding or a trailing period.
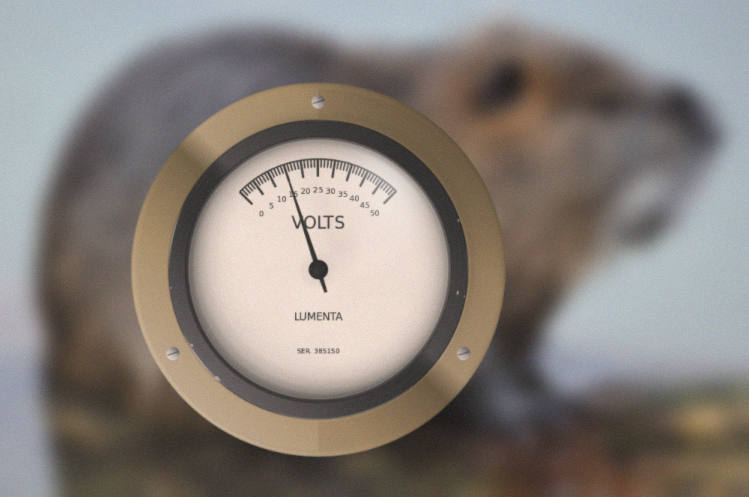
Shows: 15 V
